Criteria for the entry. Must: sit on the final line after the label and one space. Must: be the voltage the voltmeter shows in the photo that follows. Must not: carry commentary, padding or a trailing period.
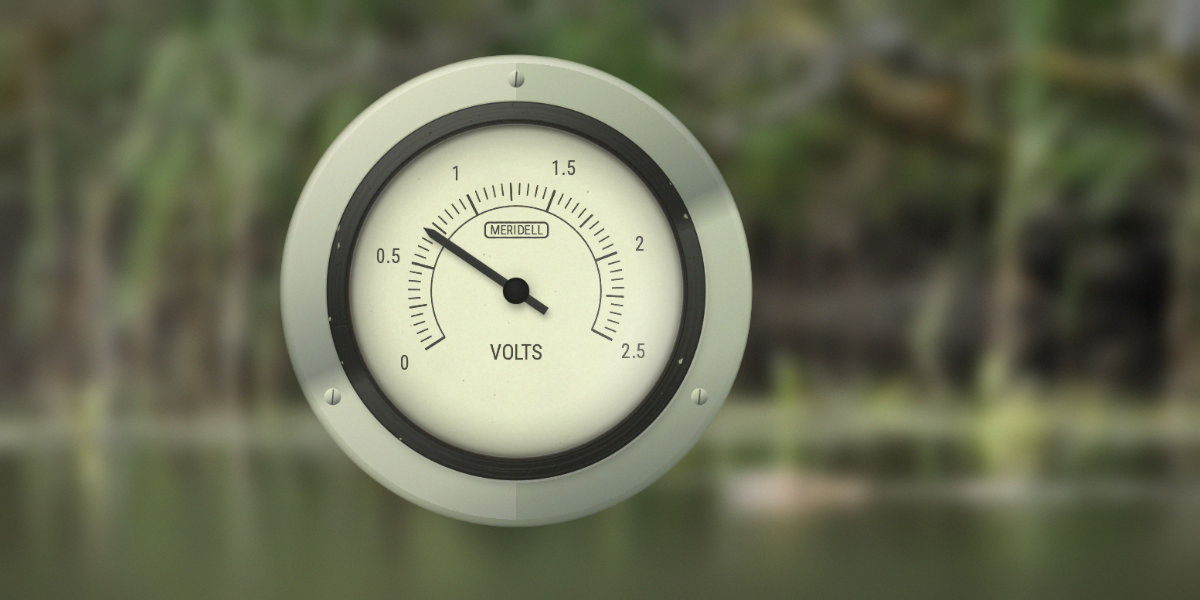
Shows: 0.7 V
